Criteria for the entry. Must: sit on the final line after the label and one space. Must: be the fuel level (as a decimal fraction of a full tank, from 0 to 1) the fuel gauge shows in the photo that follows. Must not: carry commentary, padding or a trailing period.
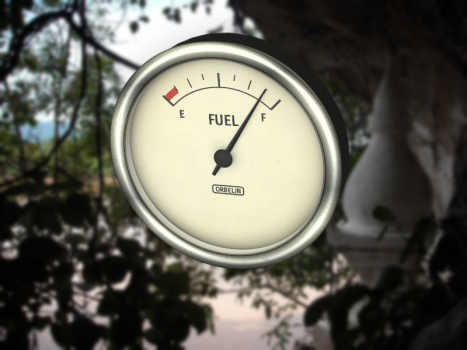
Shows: 0.875
